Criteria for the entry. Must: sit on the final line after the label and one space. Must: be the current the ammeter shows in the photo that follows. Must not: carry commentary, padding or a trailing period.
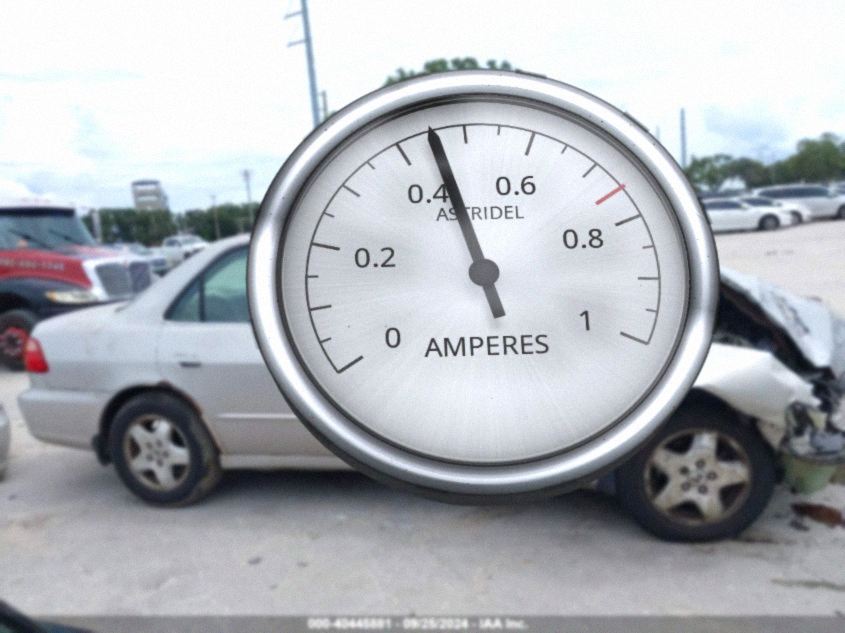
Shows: 0.45 A
